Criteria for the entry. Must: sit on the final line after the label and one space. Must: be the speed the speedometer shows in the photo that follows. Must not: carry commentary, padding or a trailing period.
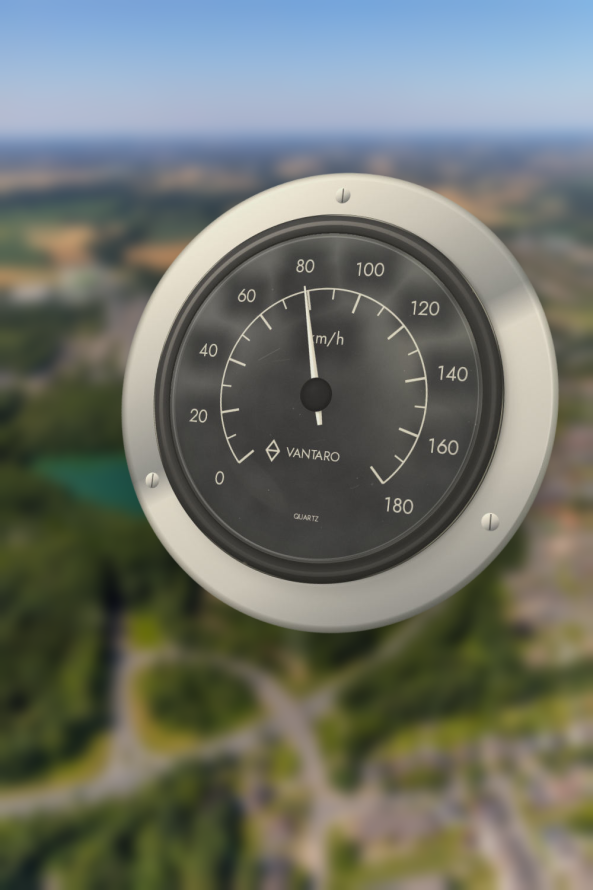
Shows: 80 km/h
